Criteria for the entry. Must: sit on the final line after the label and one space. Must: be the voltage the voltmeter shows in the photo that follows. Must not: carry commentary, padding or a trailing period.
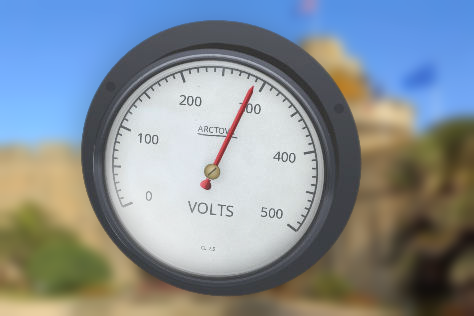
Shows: 290 V
